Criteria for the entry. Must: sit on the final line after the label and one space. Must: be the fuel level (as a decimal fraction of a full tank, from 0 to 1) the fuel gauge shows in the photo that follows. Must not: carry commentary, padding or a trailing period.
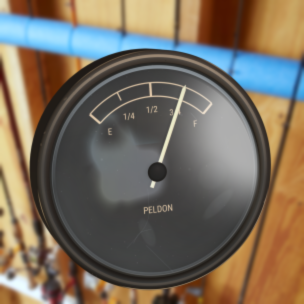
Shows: 0.75
